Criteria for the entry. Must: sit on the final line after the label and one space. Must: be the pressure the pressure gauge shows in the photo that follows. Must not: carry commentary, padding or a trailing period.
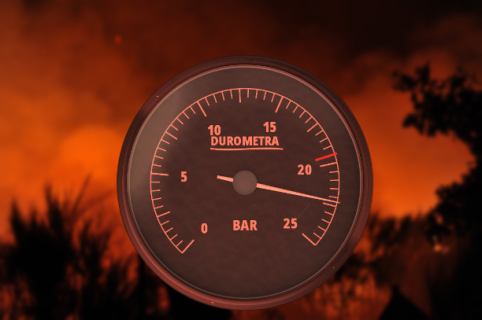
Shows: 22.25 bar
